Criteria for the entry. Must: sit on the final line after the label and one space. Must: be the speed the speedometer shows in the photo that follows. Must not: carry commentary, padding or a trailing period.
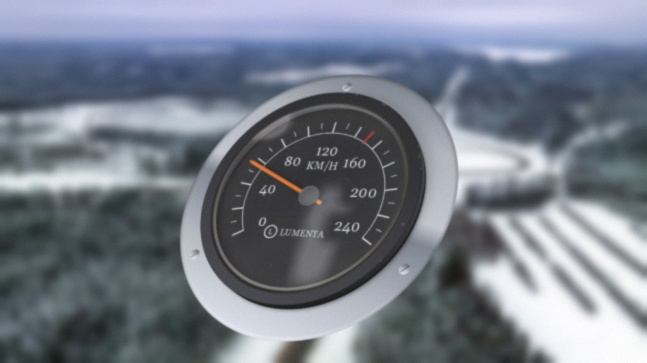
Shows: 55 km/h
